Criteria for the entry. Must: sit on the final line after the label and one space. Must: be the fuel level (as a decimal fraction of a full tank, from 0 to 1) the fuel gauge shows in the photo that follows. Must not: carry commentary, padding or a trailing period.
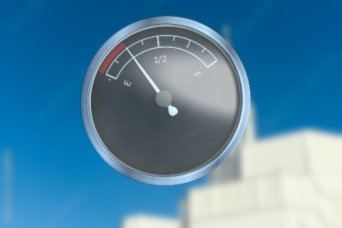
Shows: 0.25
